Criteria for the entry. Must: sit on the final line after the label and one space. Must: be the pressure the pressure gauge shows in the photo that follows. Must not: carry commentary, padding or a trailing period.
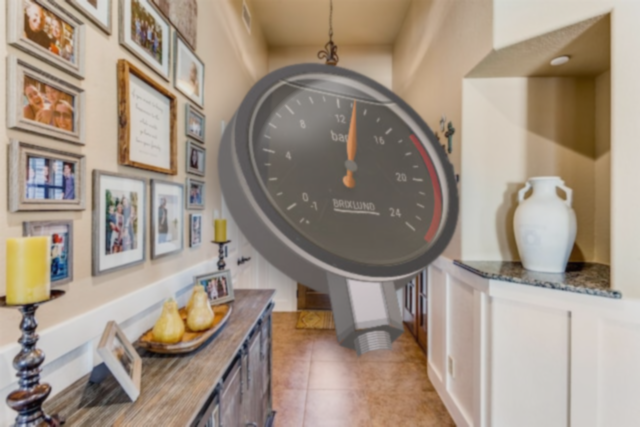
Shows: 13 bar
